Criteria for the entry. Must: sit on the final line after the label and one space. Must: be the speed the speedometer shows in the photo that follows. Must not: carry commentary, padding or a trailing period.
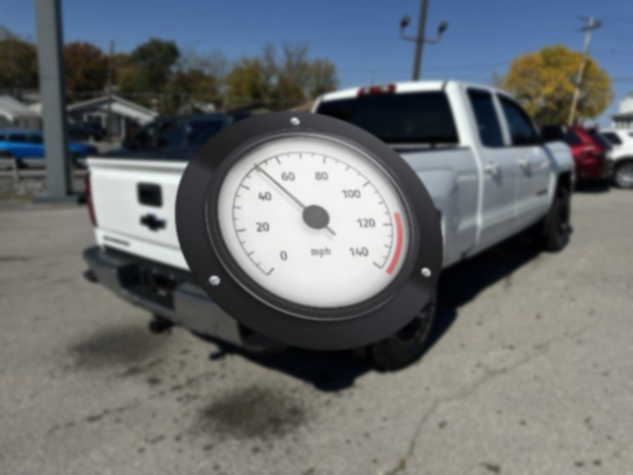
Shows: 50 mph
